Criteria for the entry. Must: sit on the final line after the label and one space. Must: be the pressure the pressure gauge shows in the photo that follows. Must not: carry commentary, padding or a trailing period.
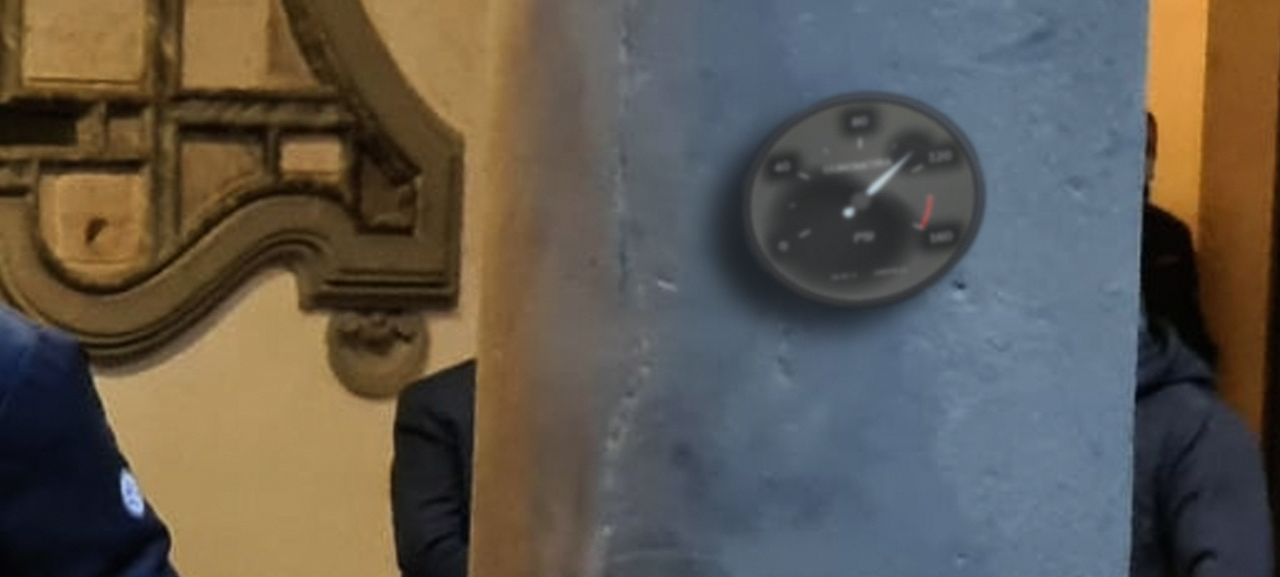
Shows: 110 psi
